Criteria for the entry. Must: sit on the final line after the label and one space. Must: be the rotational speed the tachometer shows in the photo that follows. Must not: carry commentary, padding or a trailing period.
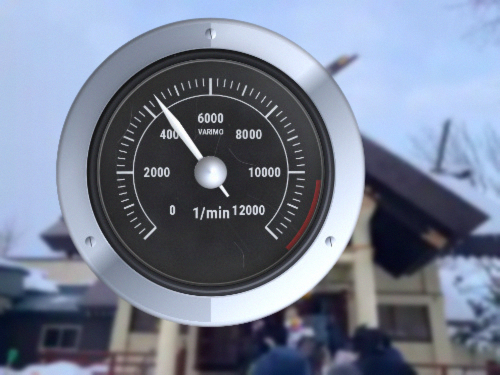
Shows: 4400 rpm
